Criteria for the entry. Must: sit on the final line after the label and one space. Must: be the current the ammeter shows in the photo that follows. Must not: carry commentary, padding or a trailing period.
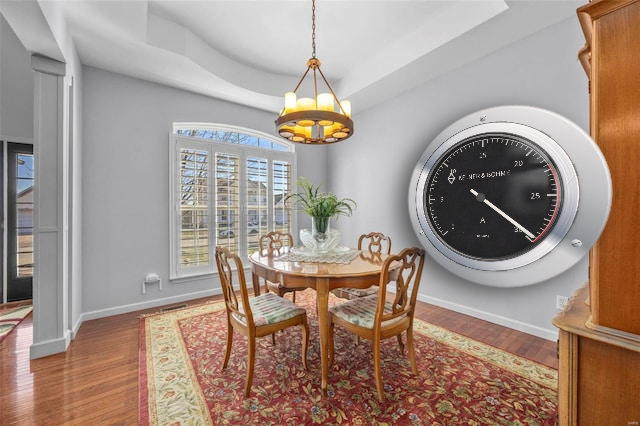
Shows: 29.5 A
